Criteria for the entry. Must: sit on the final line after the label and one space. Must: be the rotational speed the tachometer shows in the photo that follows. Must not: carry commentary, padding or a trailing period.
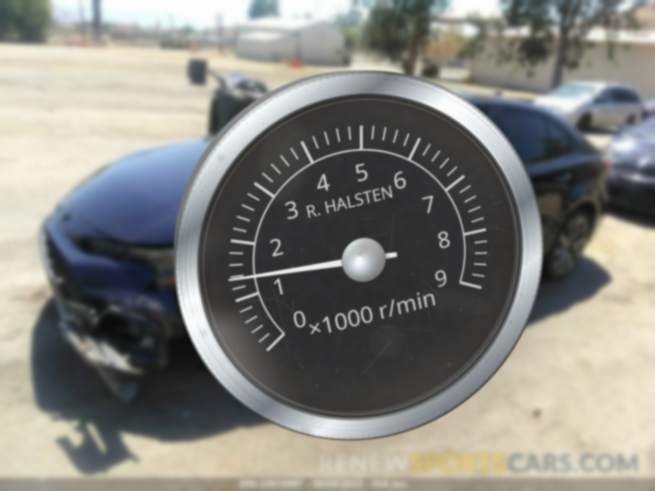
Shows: 1400 rpm
